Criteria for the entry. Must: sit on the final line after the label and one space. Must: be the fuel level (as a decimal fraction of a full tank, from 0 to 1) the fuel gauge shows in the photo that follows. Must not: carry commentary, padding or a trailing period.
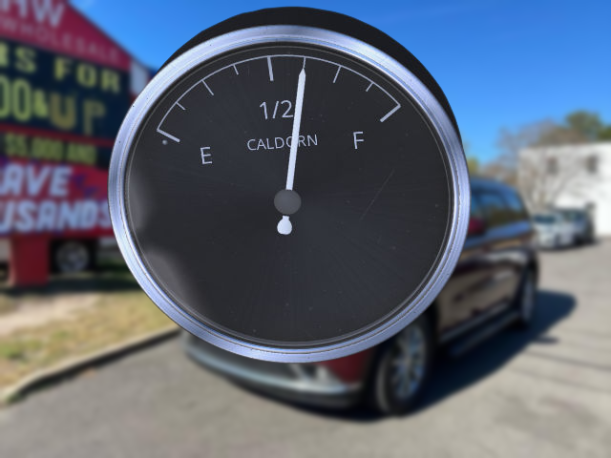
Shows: 0.625
